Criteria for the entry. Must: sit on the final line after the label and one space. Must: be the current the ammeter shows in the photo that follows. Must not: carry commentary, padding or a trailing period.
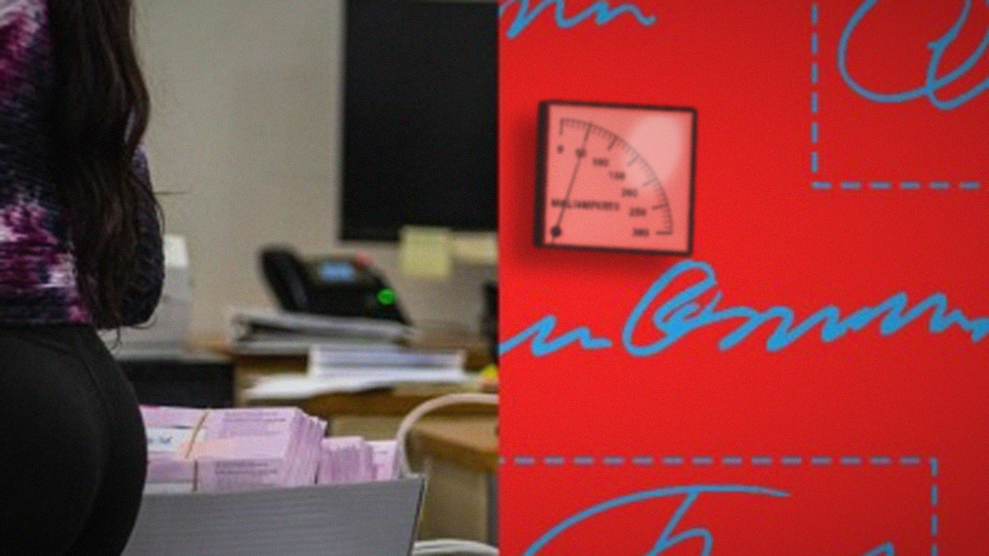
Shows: 50 mA
